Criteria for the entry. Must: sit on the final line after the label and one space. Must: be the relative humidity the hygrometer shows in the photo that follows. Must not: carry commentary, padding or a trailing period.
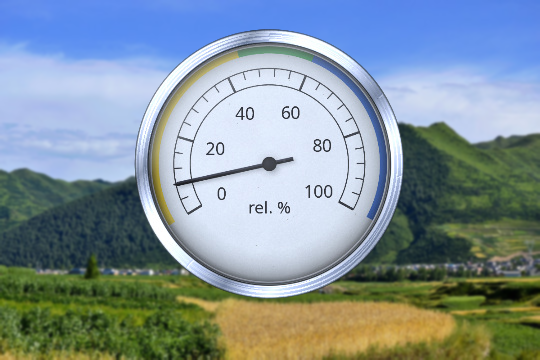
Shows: 8 %
